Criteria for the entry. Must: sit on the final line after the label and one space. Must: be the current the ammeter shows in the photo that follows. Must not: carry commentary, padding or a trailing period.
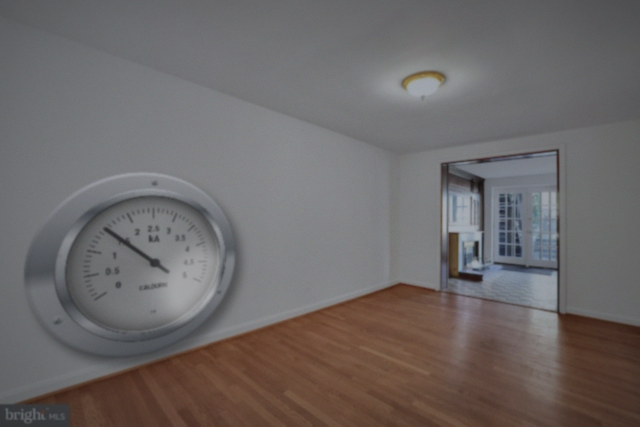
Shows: 1.5 kA
